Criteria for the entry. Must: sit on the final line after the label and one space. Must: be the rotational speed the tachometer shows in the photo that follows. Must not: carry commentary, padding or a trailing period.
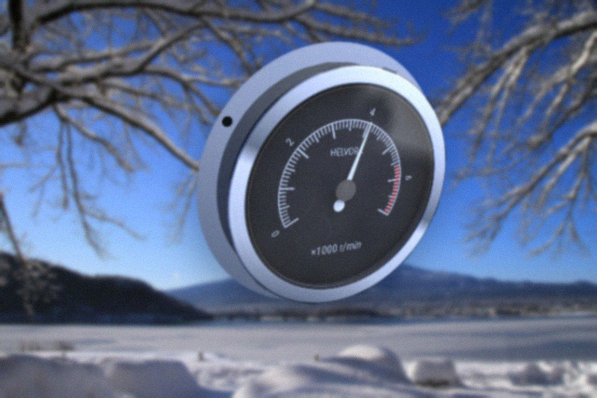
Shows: 4000 rpm
